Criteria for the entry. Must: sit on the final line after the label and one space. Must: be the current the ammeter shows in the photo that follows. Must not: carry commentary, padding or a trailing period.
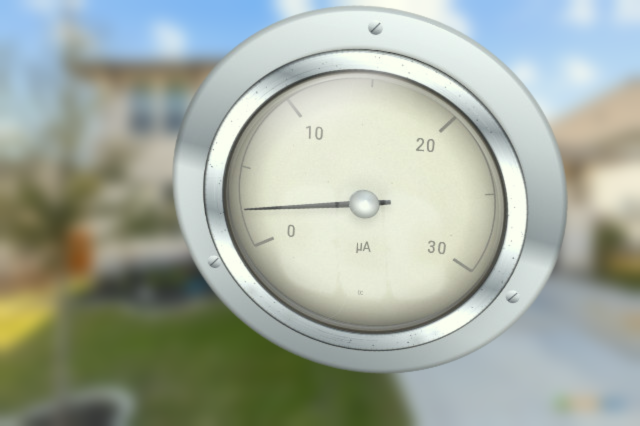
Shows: 2.5 µA
